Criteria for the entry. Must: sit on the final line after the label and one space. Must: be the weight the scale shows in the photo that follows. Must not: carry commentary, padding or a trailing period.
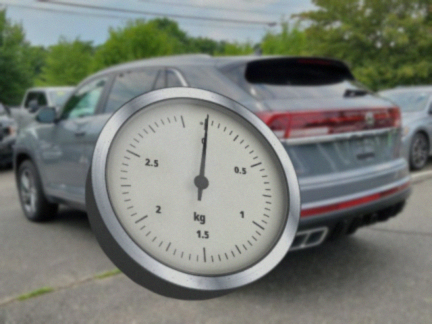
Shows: 0 kg
